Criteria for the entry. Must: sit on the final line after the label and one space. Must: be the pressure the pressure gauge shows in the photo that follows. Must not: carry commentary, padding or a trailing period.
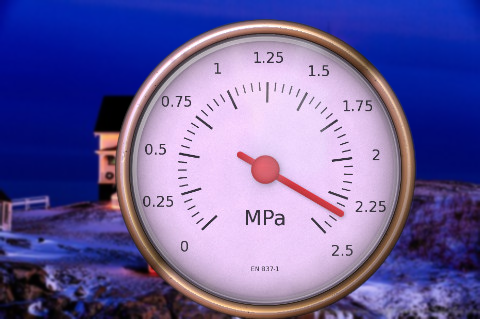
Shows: 2.35 MPa
